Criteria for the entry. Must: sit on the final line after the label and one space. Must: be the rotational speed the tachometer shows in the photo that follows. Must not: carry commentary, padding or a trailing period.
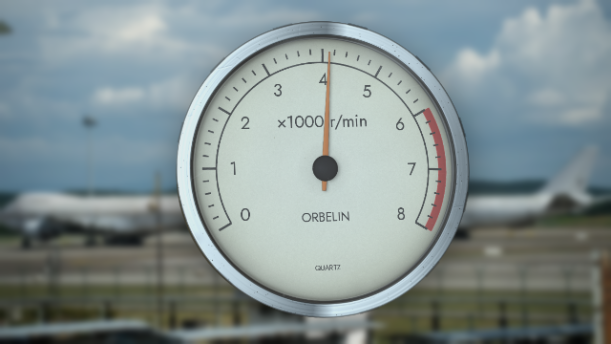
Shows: 4100 rpm
